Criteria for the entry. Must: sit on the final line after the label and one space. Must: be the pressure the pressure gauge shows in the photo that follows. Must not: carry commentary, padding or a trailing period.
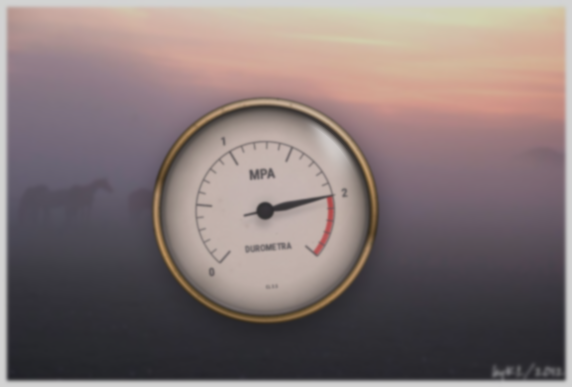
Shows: 2 MPa
